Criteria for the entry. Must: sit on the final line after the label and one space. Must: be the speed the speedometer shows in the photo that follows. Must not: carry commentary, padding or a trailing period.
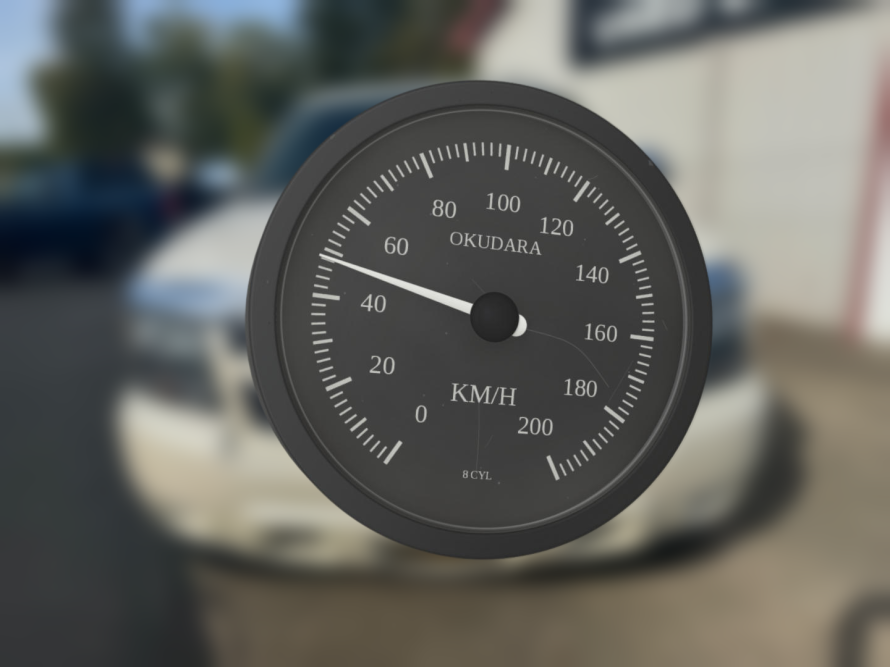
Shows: 48 km/h
